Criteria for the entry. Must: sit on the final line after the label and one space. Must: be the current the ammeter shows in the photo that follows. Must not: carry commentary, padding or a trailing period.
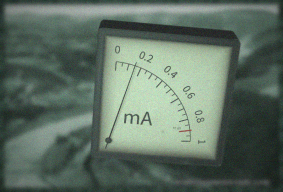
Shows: 0.15 mA
